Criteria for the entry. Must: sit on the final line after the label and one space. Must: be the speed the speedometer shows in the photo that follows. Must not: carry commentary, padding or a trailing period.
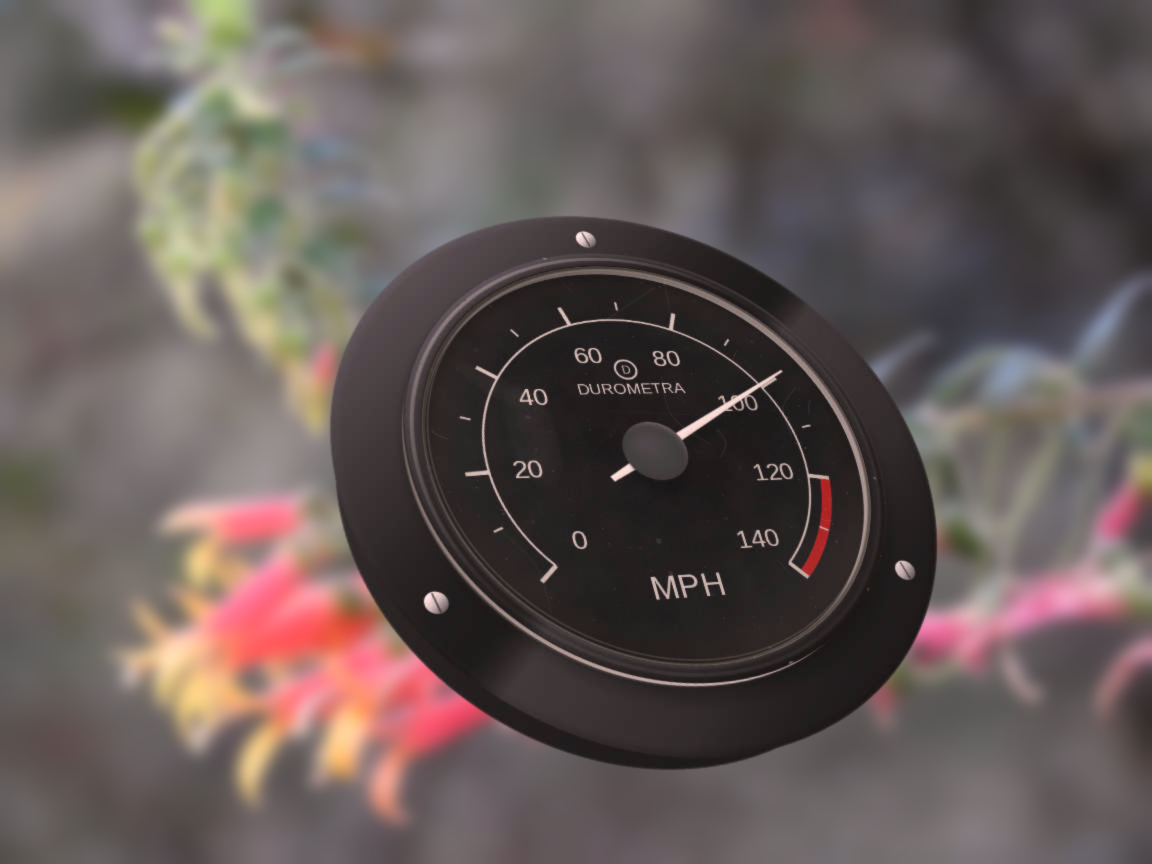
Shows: 100 mph
